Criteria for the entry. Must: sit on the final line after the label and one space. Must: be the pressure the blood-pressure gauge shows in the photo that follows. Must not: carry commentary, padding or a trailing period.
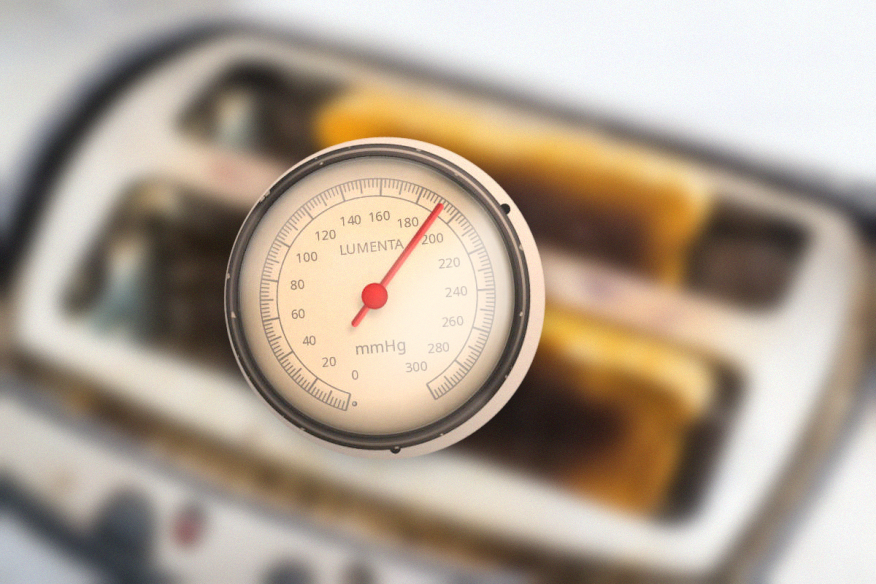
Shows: 192 mmHg
